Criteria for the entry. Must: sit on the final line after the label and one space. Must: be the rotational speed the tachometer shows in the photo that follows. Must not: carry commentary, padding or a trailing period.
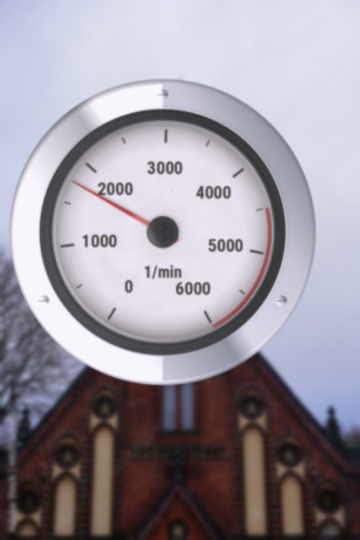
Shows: 1750 rpm
